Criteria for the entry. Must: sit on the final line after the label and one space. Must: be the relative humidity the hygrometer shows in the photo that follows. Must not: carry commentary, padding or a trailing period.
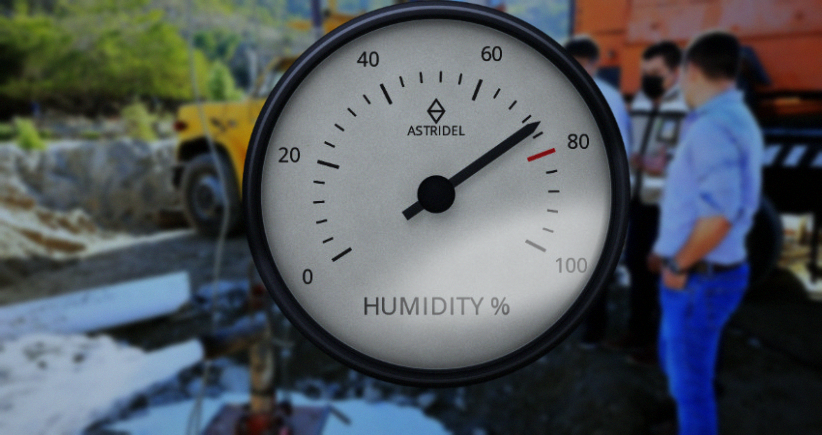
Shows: 74 %
